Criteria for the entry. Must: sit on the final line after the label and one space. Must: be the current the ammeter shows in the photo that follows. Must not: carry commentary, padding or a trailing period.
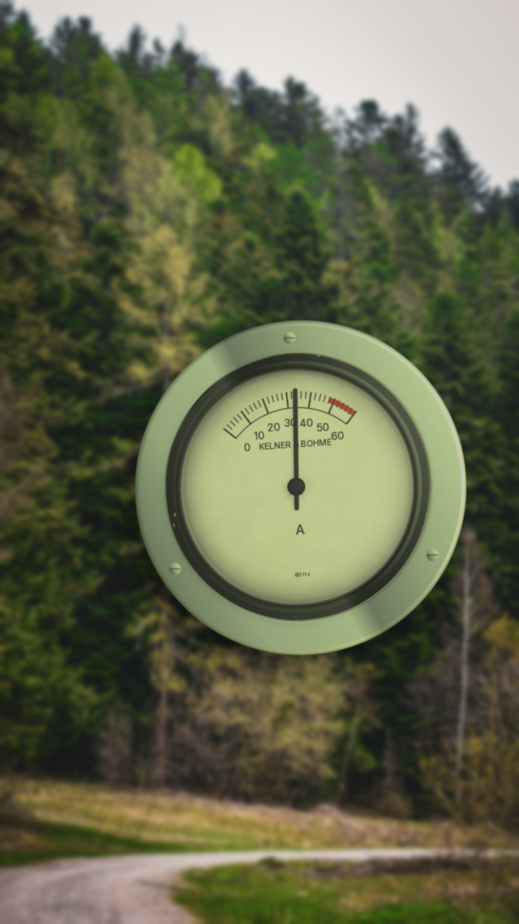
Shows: 34 A
